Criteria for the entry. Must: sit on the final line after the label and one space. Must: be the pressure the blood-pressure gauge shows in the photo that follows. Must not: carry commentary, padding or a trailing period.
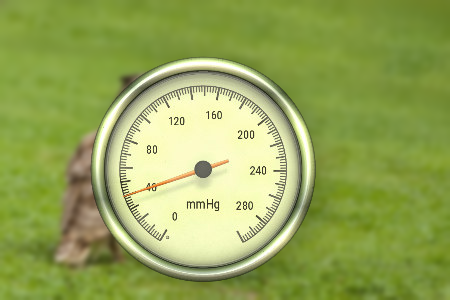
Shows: 40 mmHg
